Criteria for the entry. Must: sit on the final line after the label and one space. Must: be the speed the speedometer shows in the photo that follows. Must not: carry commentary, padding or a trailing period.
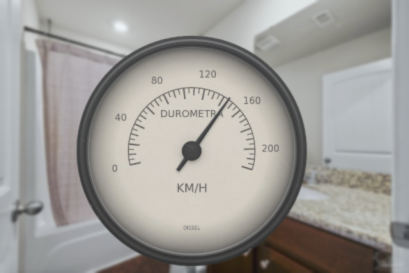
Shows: 145 km/h
